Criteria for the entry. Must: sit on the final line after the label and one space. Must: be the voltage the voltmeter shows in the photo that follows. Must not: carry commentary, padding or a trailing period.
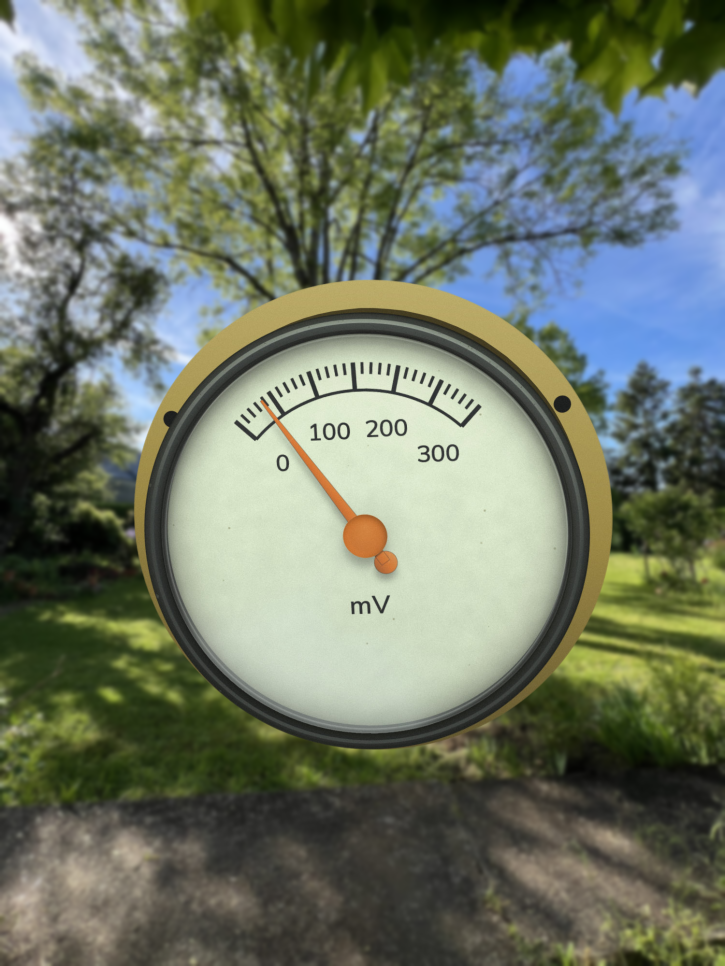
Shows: 40 mV
